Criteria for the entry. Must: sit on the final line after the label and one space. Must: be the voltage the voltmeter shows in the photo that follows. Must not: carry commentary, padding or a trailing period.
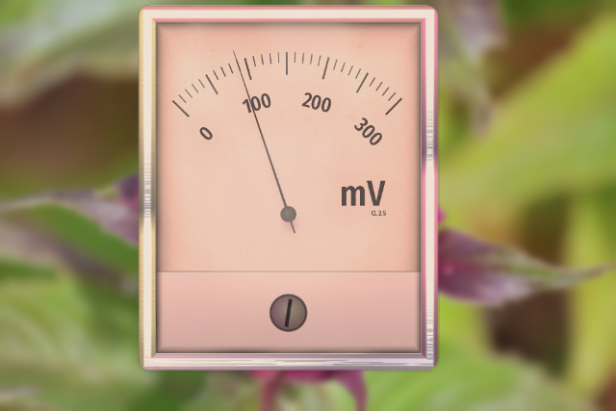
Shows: 90 mV
